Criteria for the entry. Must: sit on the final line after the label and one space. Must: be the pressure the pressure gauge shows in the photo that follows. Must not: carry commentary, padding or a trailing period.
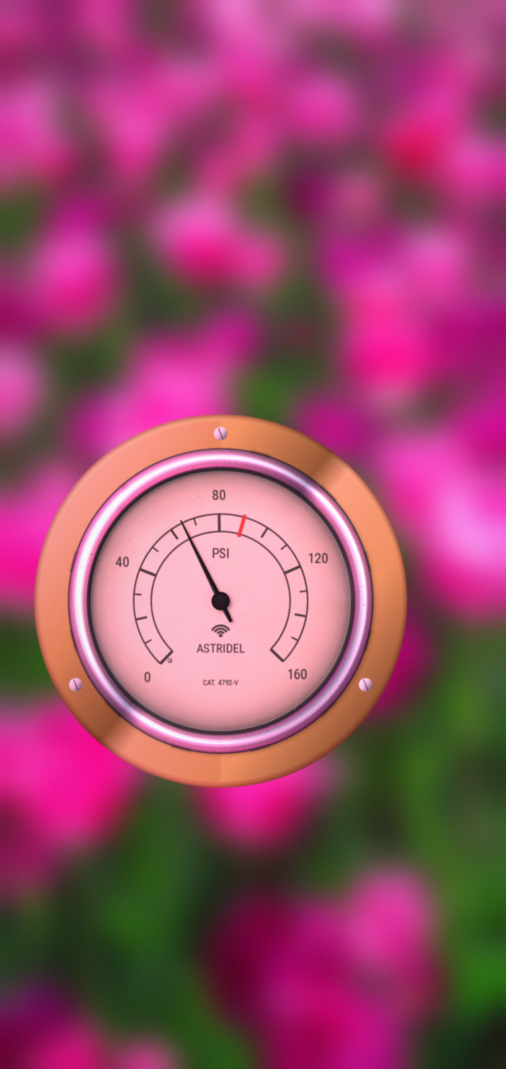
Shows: 65 psi
